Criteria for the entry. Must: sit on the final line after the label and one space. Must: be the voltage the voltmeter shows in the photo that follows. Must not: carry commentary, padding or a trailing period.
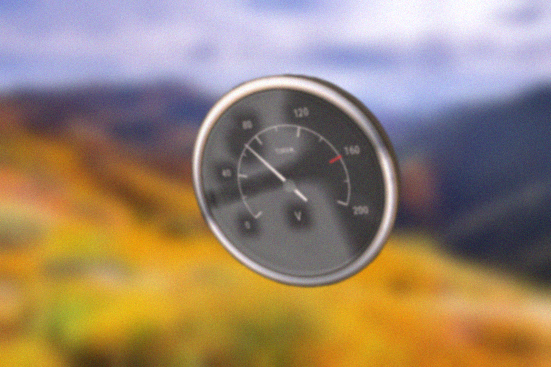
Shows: 70 V
